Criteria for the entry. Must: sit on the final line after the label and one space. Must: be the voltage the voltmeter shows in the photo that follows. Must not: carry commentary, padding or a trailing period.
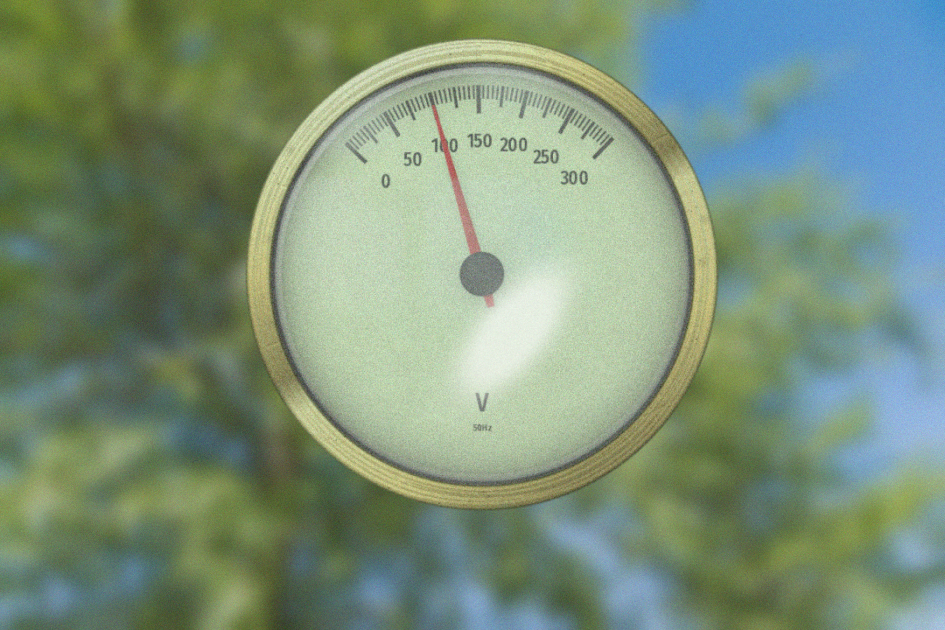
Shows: 100 V
